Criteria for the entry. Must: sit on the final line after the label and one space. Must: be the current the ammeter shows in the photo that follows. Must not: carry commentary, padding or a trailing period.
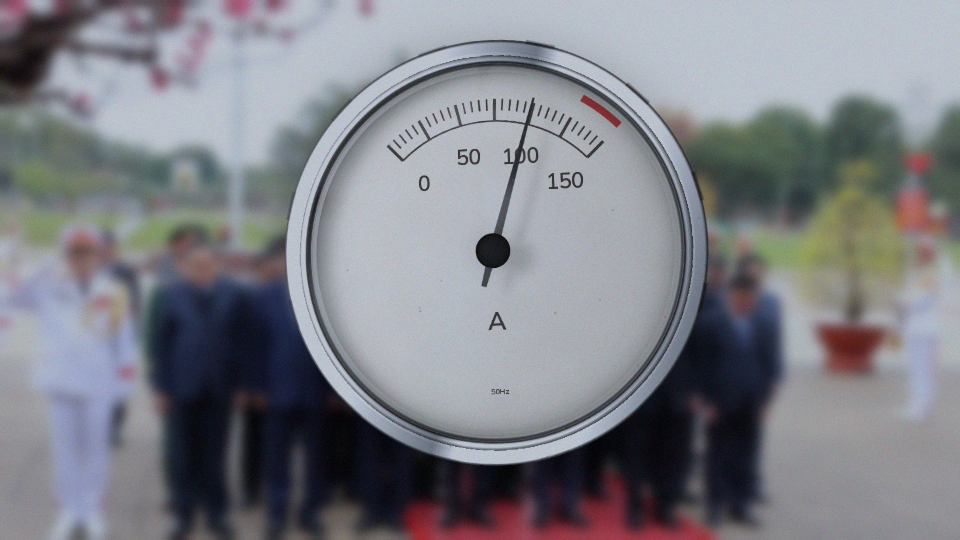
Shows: 100 A
